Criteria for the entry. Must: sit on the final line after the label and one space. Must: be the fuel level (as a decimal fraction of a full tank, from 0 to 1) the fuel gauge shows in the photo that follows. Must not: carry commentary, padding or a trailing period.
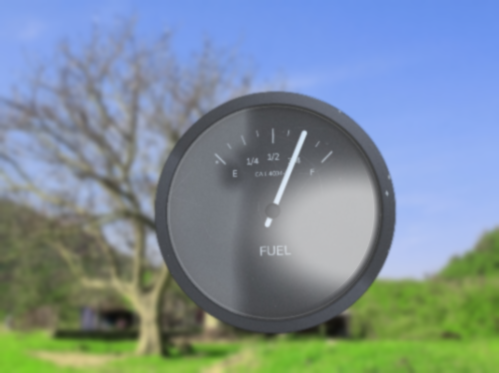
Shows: 0.75
